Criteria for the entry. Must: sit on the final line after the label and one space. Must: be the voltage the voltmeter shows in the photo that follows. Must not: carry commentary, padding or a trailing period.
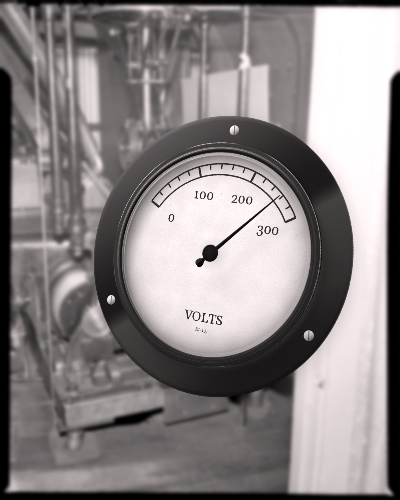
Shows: 260 V
